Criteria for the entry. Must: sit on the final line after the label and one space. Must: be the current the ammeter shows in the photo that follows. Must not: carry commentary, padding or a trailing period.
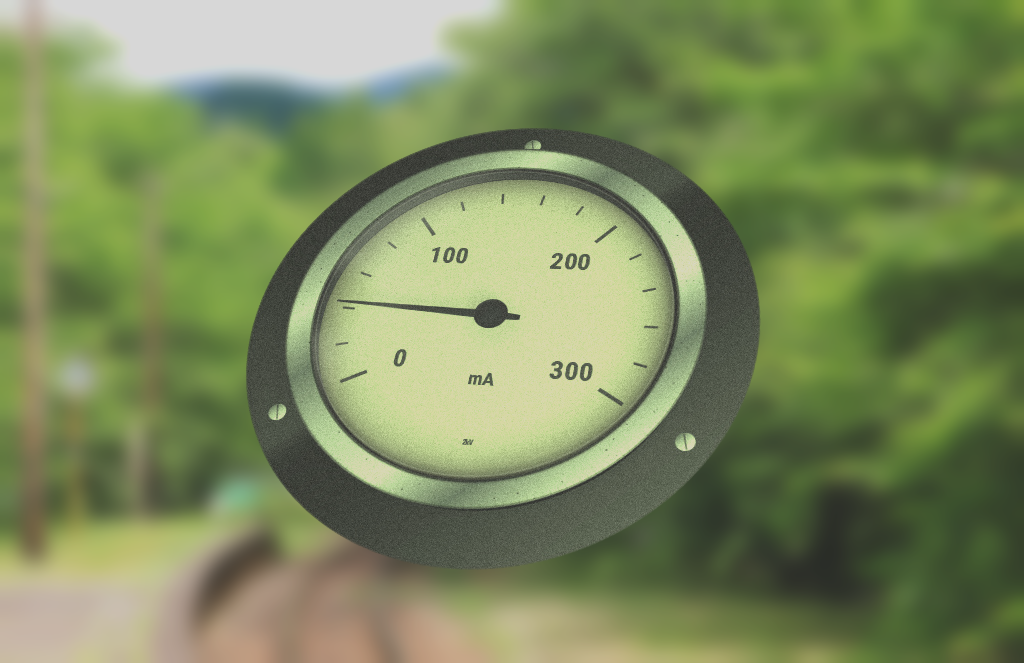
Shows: 40 mA
